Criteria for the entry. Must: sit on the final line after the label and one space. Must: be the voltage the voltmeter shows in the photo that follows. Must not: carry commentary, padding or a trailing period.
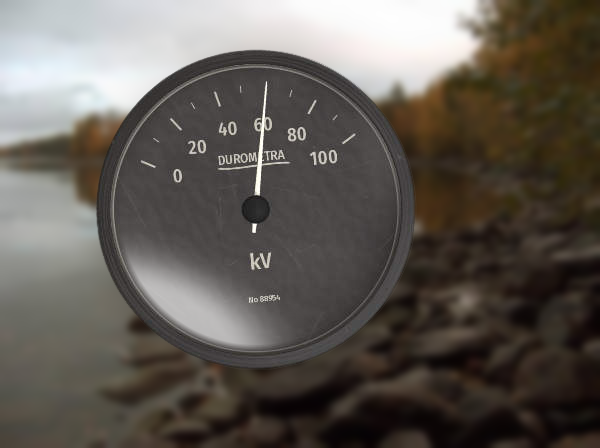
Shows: 60 kV
